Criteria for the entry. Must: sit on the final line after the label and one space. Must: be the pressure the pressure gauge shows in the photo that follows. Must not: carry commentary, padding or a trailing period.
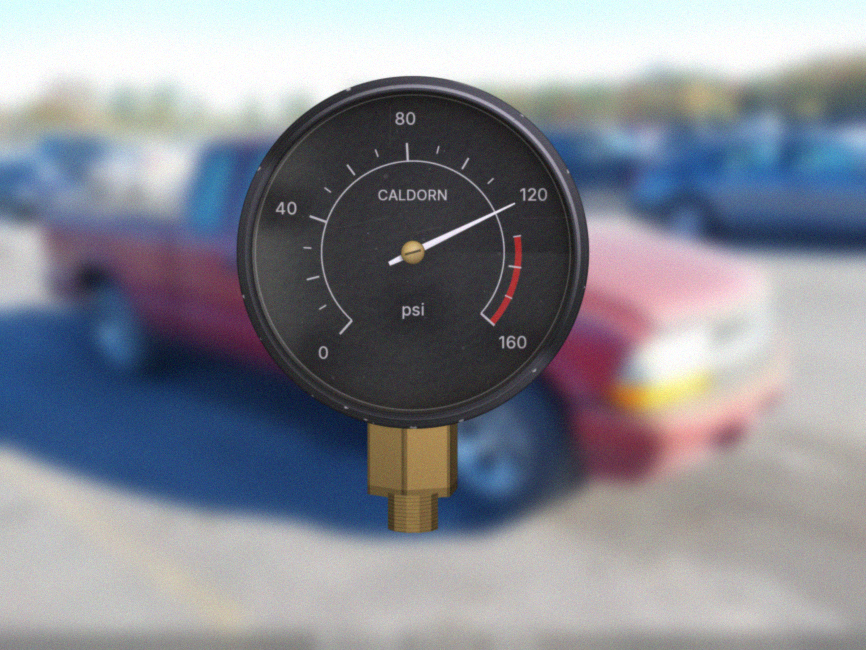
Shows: 120 psi
